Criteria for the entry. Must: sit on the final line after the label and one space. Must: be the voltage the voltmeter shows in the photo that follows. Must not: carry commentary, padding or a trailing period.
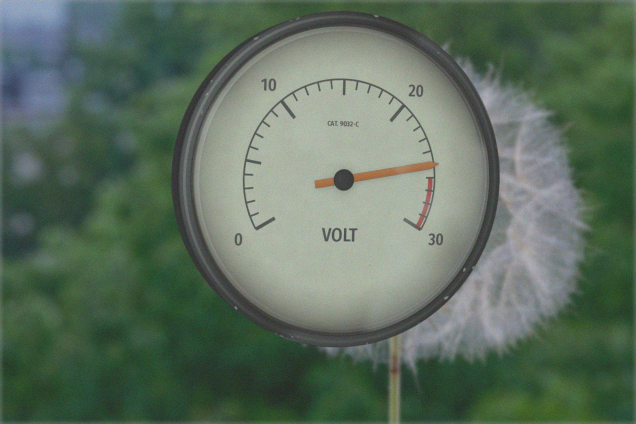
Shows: 25 V
